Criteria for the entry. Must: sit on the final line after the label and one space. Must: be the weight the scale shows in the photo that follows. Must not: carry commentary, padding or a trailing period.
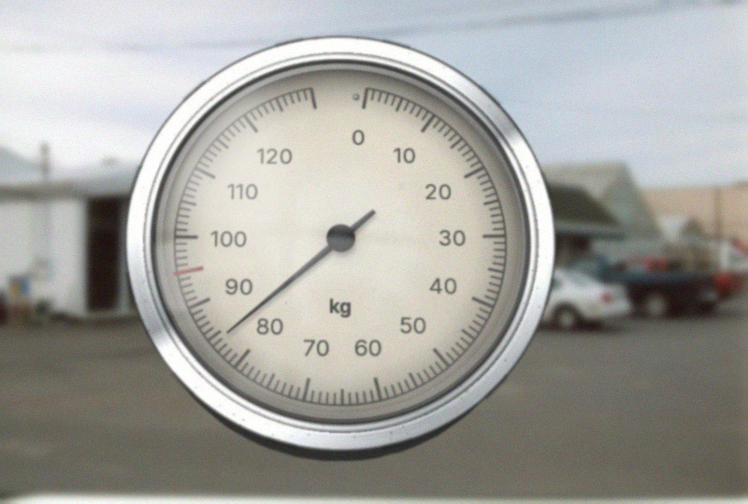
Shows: 84 kg
